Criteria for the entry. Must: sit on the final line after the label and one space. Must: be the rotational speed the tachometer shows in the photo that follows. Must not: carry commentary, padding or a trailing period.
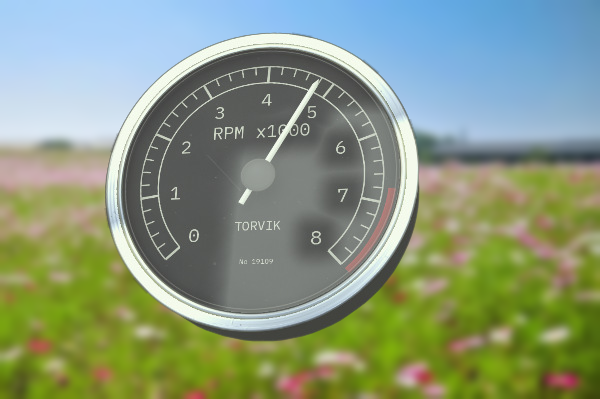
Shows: 4800 rpm
